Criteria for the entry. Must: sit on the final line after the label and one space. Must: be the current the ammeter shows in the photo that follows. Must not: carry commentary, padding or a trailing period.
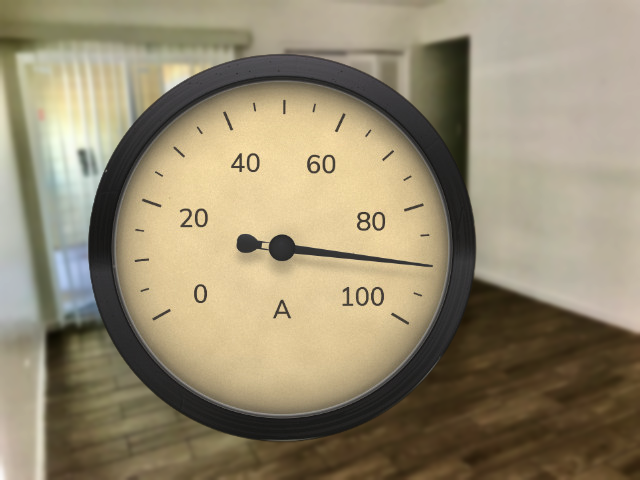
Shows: 90 A
